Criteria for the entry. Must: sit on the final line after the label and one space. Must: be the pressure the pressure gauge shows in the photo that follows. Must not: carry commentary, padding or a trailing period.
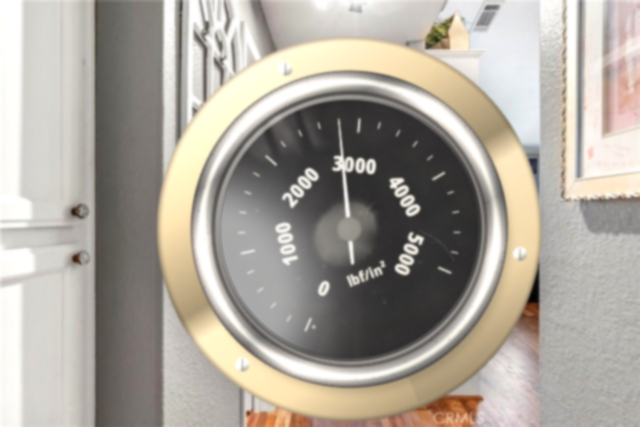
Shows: 2800 psi
